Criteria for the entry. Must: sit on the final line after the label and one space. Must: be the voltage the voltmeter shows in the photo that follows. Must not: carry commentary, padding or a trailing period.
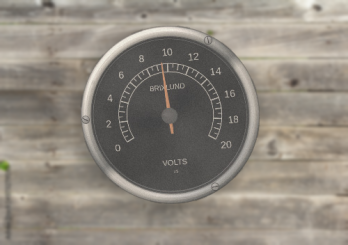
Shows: 9.5 V
